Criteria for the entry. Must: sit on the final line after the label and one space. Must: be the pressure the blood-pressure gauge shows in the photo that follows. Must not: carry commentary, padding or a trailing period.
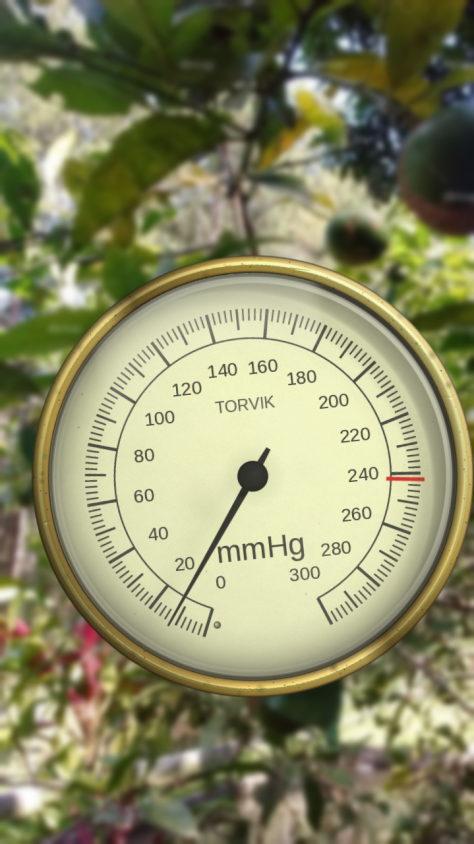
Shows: 12 mmHg
